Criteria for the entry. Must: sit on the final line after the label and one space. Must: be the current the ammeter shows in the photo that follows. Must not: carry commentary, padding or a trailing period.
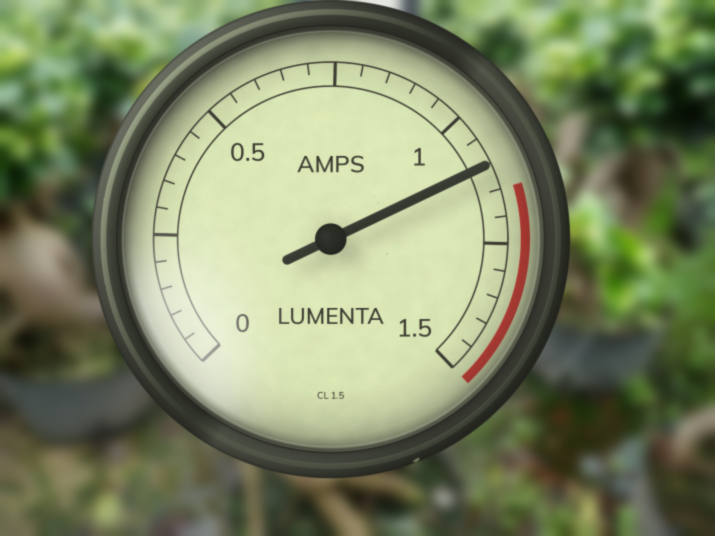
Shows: 1.1 A
